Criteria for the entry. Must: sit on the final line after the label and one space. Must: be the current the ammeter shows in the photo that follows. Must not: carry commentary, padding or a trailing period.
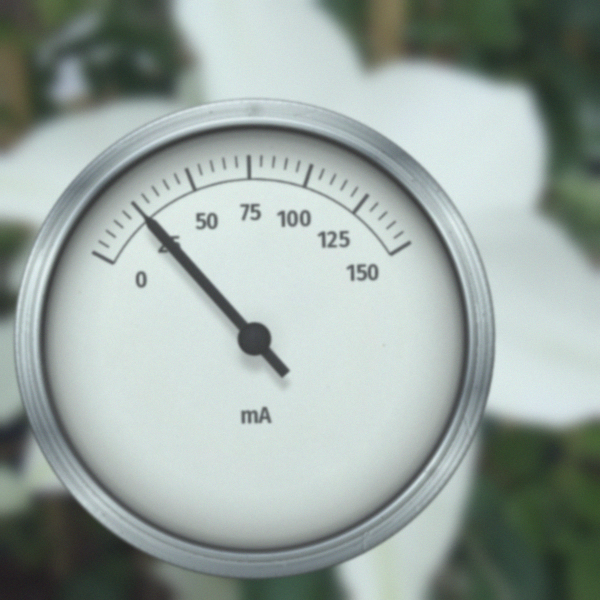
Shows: 25 mA
